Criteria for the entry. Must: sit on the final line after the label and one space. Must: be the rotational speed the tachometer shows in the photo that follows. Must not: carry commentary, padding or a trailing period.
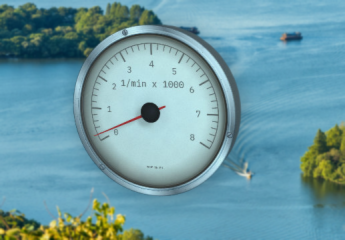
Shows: 200 rpm
